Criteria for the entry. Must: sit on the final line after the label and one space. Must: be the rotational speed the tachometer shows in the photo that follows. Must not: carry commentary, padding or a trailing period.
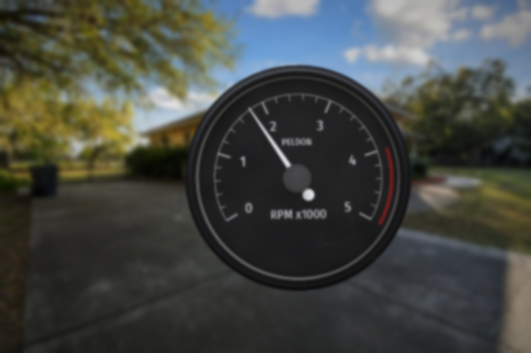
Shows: 1800 rpm
